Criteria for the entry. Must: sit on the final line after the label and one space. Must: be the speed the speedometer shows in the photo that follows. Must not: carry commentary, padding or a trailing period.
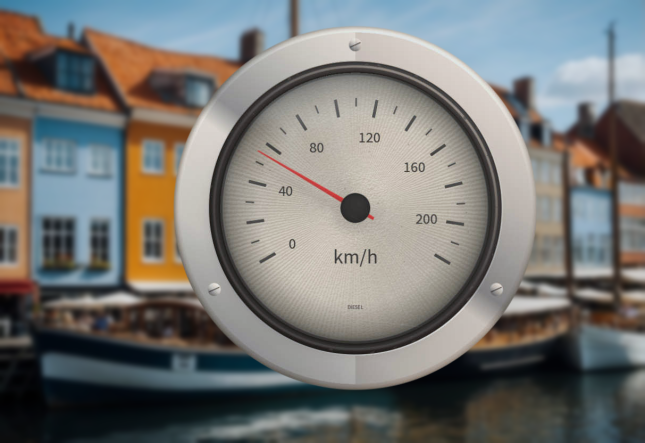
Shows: 55 km/h
